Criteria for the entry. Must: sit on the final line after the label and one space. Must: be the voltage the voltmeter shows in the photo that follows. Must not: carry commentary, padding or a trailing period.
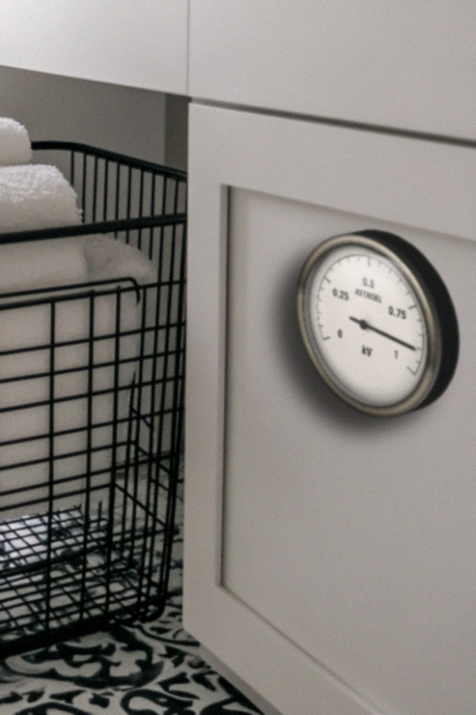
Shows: 0.9 kV
